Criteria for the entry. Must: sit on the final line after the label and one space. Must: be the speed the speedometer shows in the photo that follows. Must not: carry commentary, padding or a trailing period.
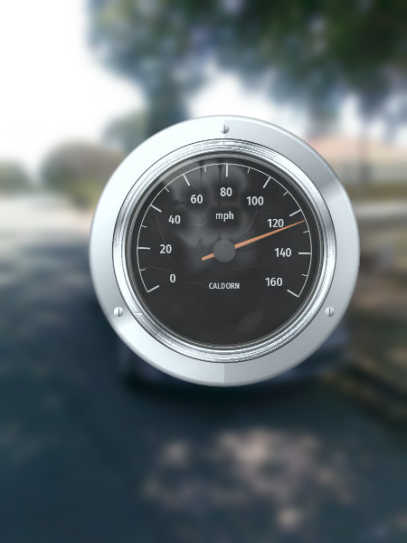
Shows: 125 mph
